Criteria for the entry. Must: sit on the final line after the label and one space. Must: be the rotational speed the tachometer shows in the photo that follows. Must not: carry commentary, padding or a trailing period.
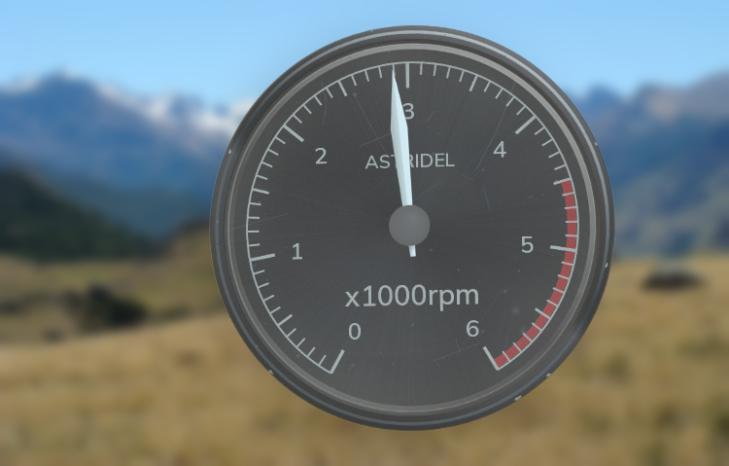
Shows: 2900 rpm
